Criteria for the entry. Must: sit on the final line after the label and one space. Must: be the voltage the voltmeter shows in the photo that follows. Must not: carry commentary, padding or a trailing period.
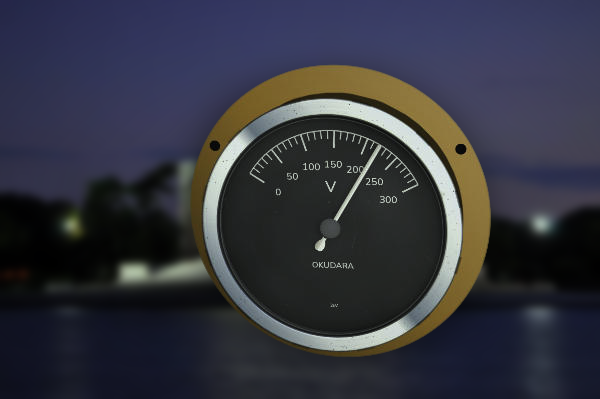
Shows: 220 V
